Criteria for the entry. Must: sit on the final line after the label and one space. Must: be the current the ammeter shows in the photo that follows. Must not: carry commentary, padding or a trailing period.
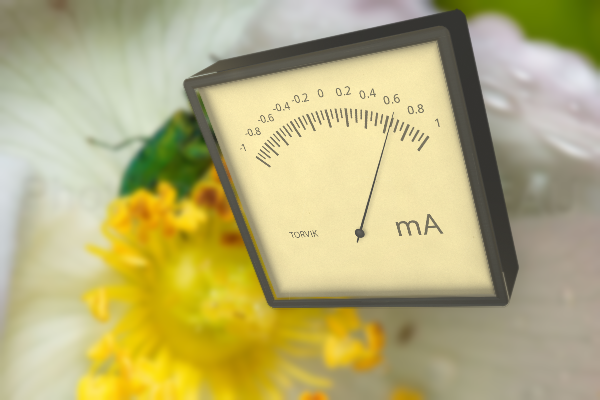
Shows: 0.65 mA
